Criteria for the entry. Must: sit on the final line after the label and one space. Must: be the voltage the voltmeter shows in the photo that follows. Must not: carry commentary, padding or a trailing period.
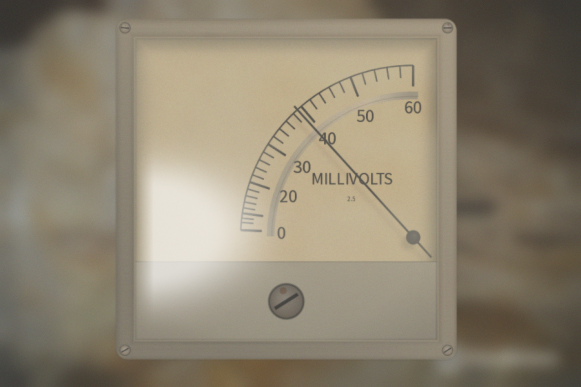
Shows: 39 mV
